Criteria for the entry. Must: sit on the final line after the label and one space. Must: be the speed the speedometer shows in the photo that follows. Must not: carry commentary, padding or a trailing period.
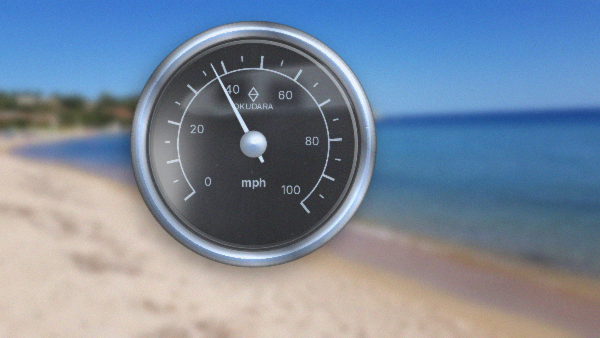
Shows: 37.5 mph
